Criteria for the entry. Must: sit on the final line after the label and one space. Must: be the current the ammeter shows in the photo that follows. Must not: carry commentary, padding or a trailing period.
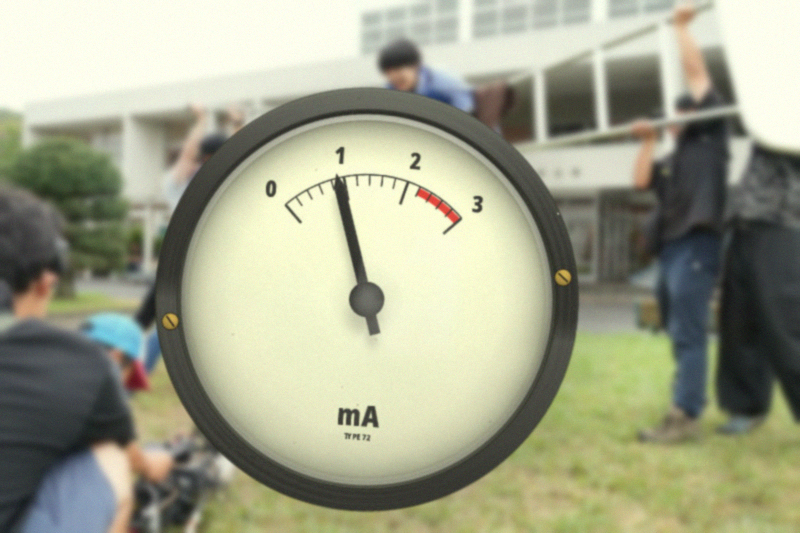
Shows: 0.9 mA
